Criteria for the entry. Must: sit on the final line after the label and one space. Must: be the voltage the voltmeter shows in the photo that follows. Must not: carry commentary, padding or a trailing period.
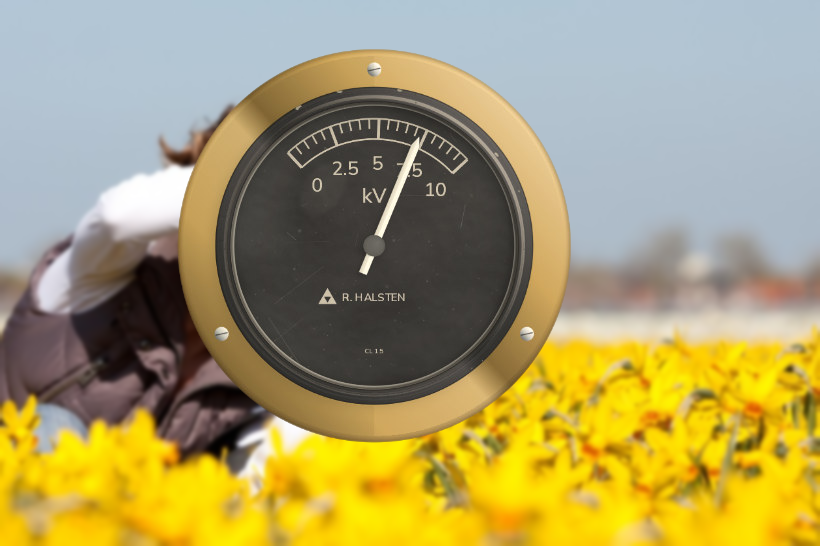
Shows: 7.25 kV
